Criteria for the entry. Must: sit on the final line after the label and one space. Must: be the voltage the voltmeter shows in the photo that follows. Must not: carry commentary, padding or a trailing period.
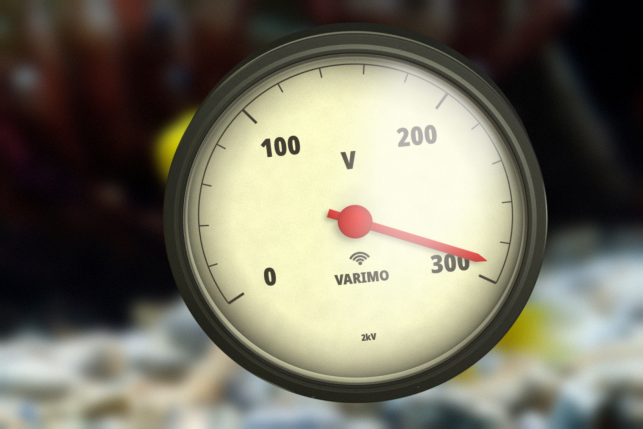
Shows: 290 V
